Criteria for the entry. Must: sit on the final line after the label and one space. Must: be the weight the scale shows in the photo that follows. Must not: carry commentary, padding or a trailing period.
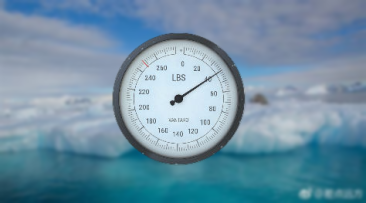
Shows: 40 lb
